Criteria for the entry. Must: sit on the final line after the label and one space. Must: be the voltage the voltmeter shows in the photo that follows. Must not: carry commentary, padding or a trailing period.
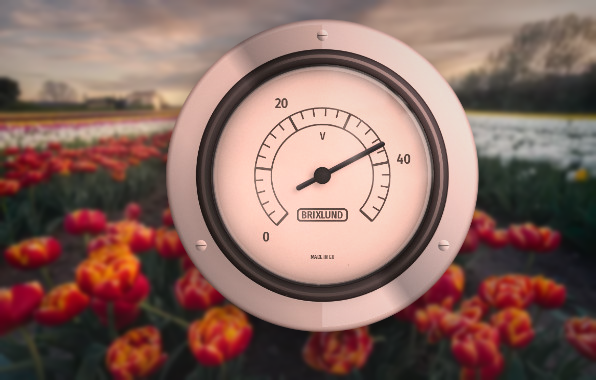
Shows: 37 V
